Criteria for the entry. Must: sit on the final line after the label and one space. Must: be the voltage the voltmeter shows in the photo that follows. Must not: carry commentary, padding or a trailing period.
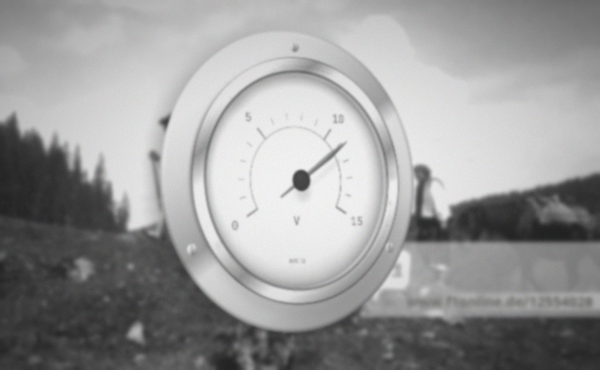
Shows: 11 V
